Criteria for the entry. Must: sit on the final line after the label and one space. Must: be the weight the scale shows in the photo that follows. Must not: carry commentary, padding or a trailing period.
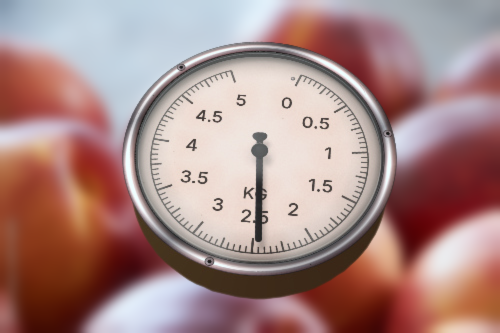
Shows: 2.45 kg
